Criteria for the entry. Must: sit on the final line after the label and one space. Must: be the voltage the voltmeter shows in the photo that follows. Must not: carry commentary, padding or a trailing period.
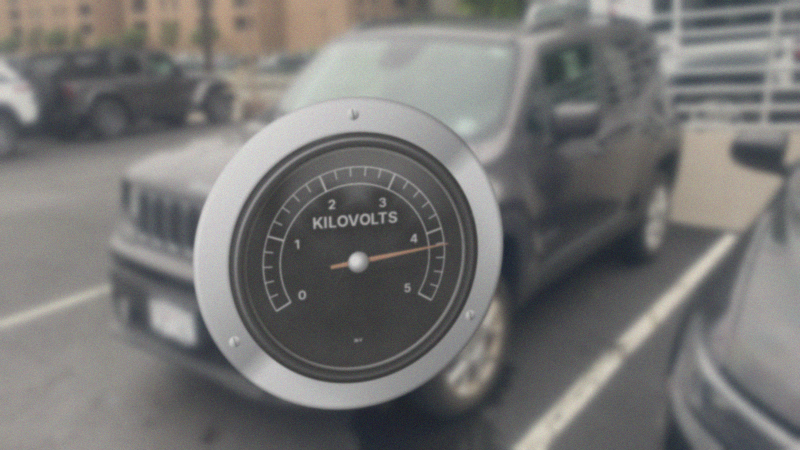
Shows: 4.2 kV
